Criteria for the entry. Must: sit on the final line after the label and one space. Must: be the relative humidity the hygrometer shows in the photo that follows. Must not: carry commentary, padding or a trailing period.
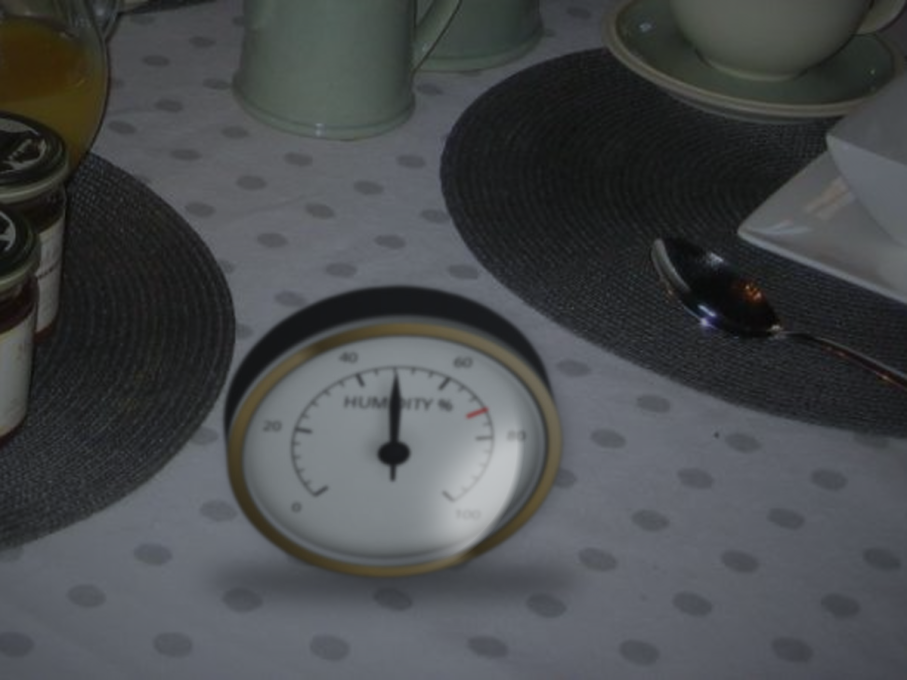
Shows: 48 %
